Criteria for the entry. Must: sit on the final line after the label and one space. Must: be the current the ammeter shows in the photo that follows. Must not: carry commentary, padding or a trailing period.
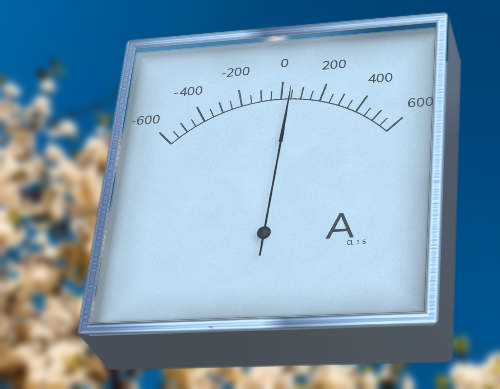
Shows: 50 A
